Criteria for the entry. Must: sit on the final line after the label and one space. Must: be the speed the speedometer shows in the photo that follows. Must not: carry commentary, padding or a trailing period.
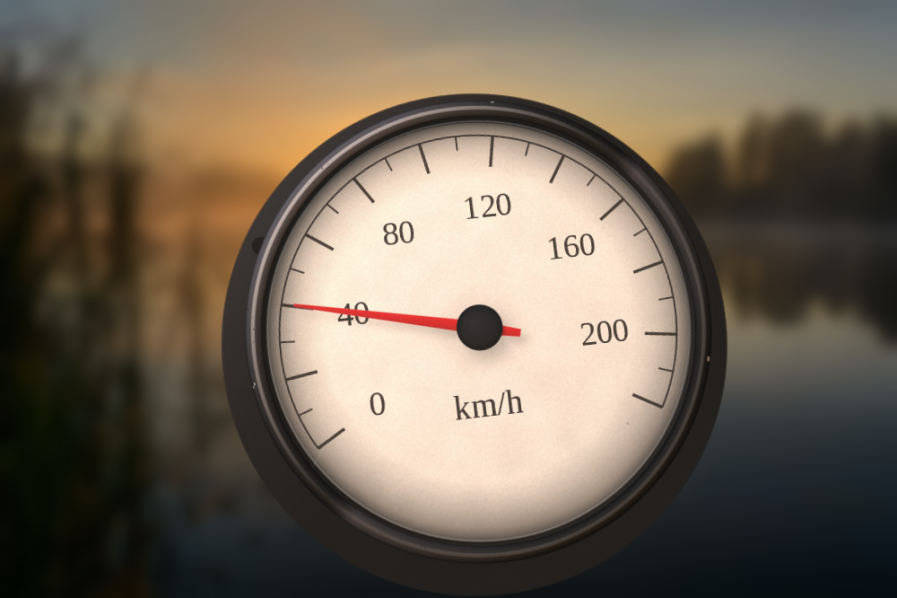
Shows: 40 km/h
